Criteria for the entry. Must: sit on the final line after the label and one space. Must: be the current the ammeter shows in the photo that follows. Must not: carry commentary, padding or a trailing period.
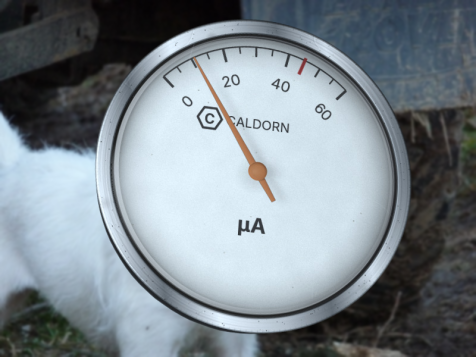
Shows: 10 µA
